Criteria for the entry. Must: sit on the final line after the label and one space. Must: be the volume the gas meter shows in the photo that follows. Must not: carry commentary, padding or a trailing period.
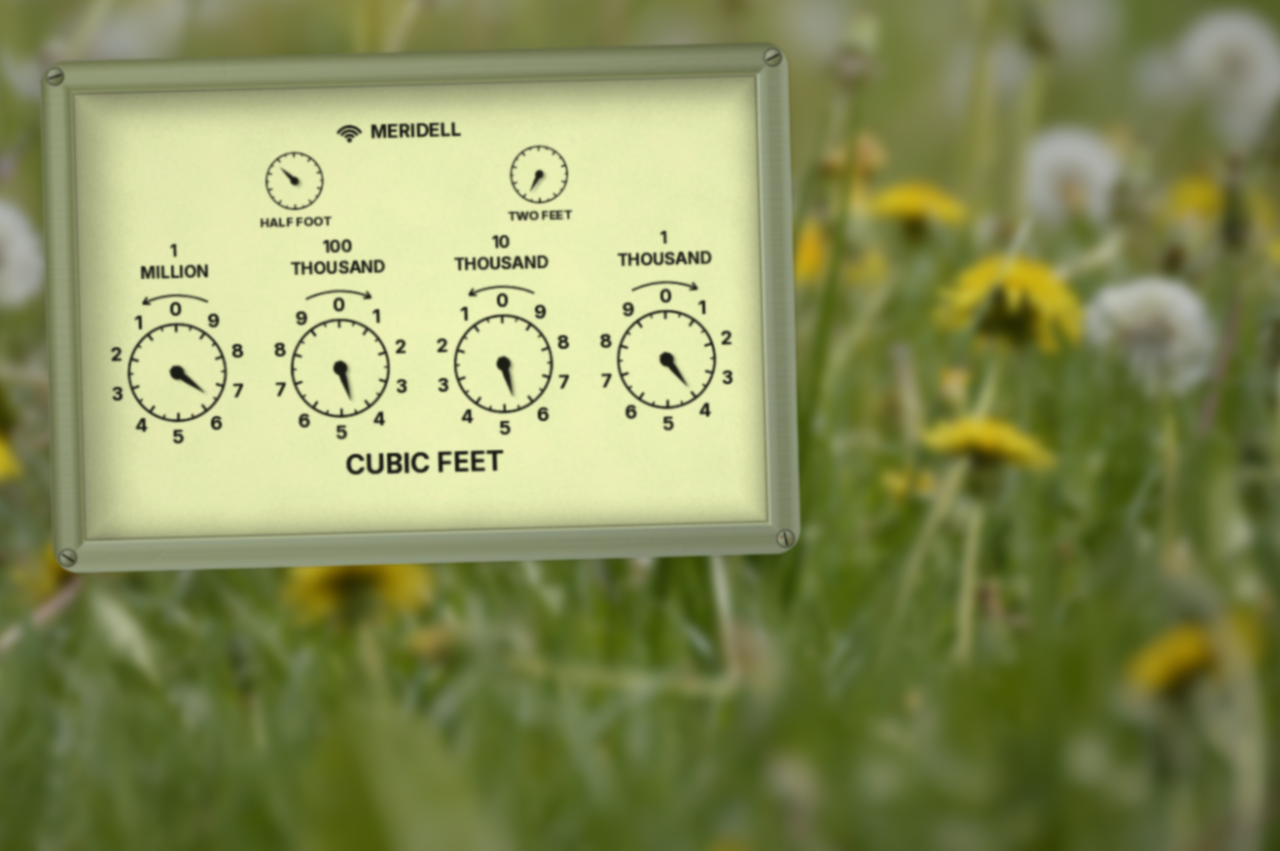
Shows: 645400 ft³
